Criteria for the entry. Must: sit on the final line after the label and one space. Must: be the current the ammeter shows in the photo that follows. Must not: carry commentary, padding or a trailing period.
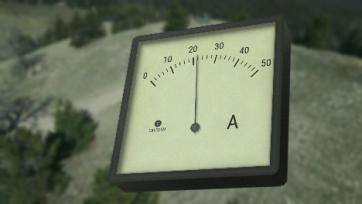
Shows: 22 A
